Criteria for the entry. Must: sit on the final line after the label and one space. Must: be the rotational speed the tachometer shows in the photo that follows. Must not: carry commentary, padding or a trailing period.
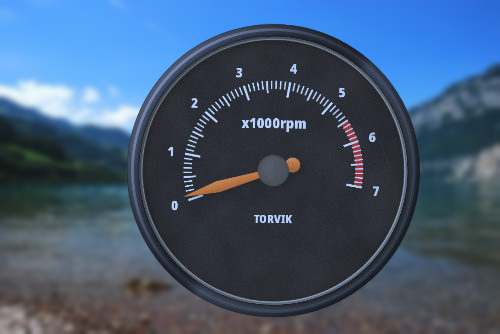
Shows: 100 rpm
